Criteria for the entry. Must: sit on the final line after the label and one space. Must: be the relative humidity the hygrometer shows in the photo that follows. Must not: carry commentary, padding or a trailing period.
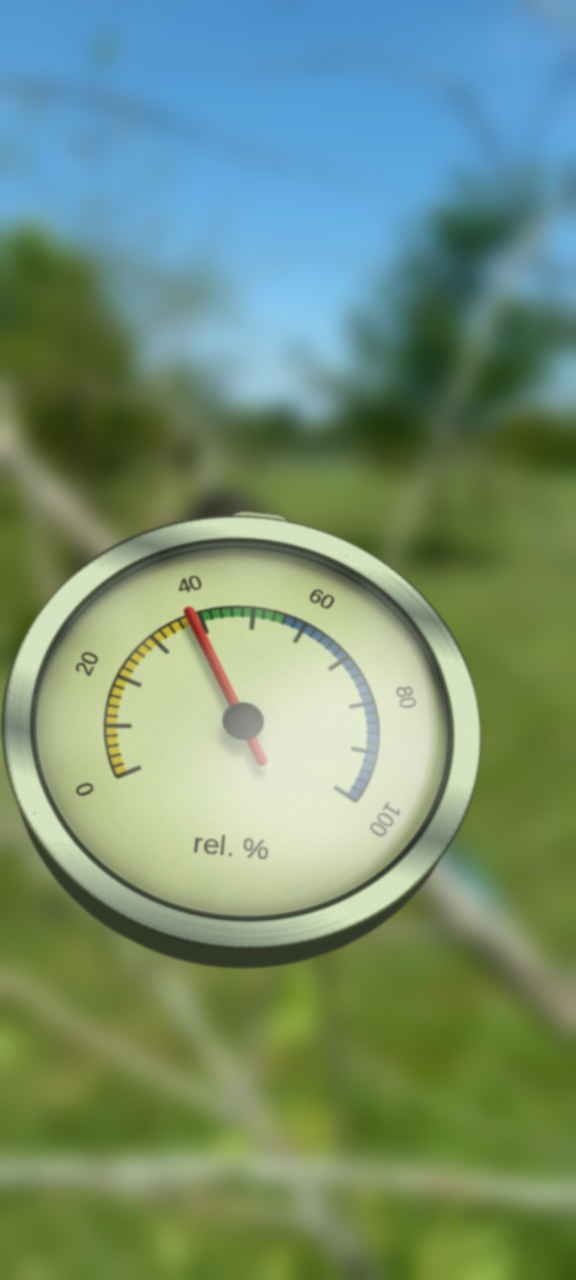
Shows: 38 %
